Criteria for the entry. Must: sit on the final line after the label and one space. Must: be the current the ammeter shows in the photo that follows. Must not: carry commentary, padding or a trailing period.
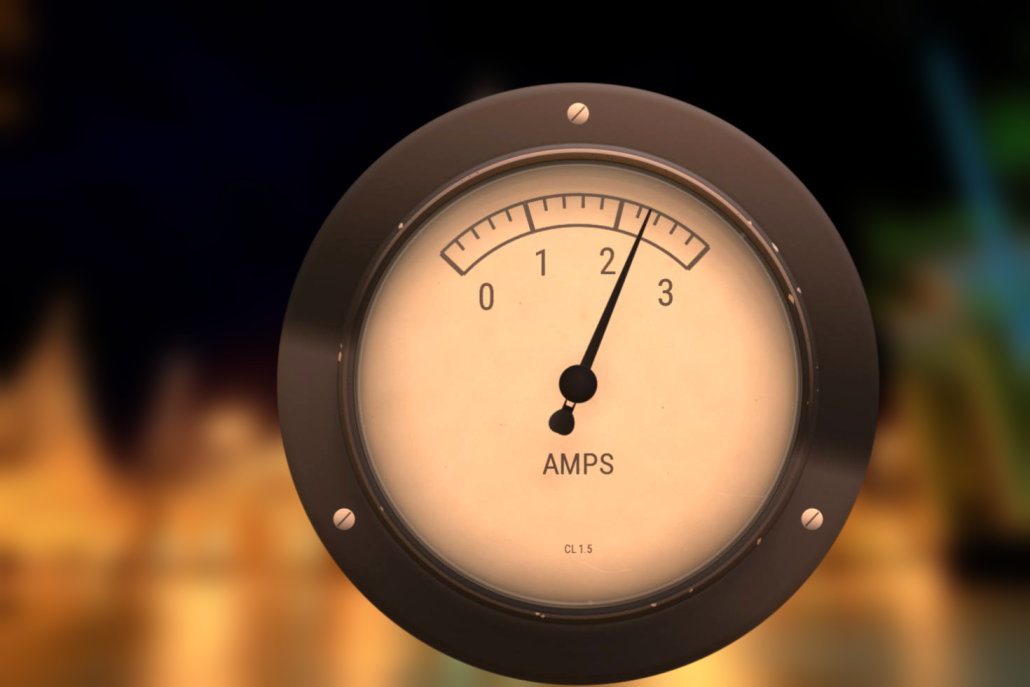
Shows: 2.3 A
